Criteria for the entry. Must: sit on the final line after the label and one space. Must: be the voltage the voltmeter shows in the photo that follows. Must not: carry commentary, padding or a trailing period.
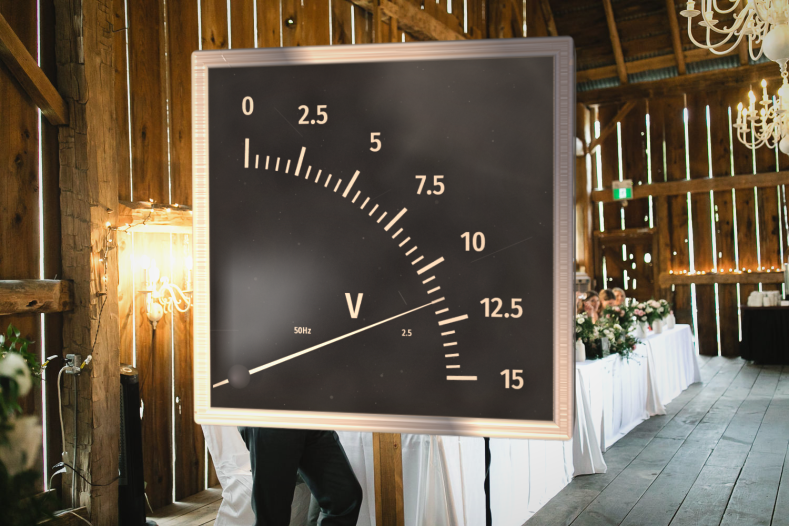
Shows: 11.5 V
